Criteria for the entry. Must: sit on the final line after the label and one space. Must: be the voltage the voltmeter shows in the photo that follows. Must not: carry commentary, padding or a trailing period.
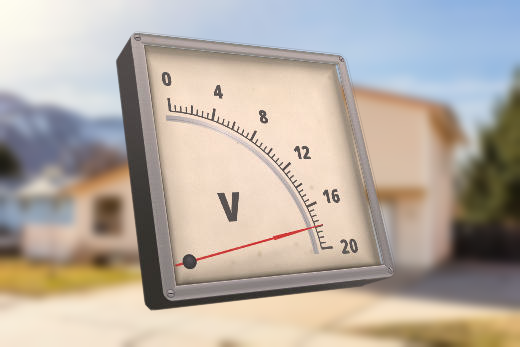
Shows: 18 V
